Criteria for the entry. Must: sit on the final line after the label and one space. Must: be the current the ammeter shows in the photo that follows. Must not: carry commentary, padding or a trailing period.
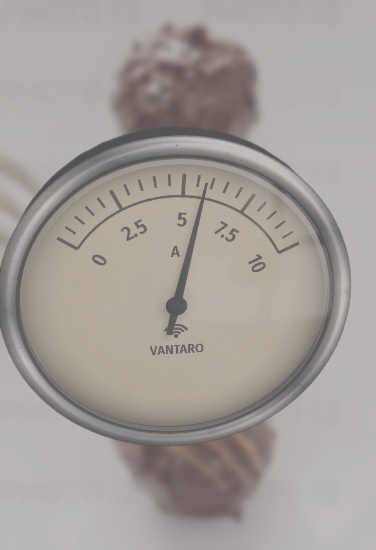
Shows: 5.75 A
